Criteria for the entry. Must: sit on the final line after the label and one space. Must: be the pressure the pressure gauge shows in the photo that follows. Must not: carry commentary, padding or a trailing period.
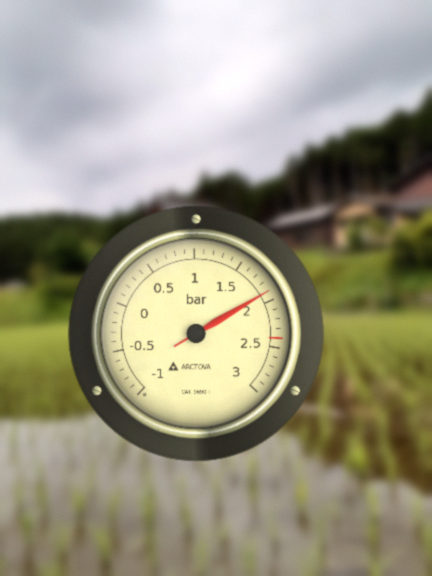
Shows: 1.9 bar
